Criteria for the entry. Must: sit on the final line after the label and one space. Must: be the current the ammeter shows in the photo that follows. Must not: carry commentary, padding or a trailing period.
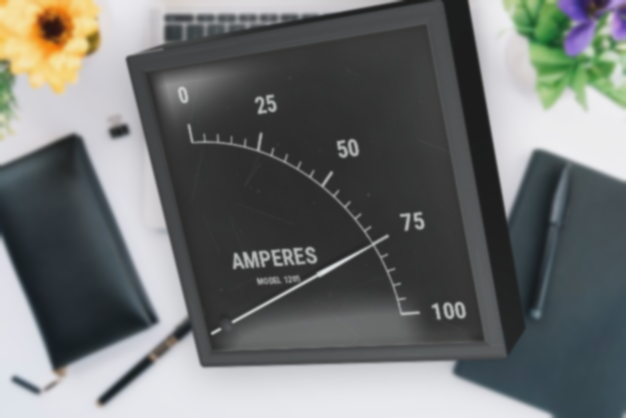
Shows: 75 A
